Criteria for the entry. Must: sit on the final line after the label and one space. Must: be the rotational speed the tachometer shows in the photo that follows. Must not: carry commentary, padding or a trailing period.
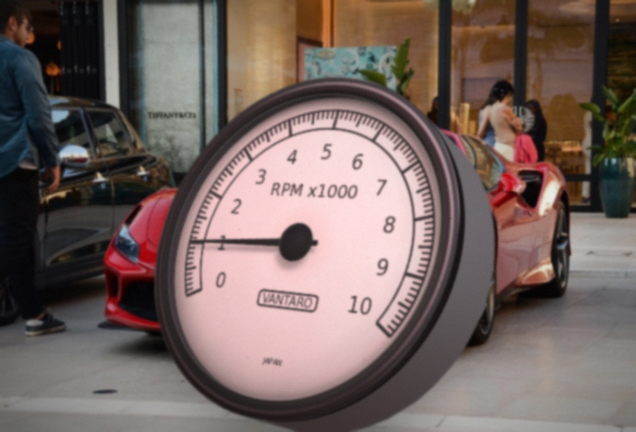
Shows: 1000 rpm
